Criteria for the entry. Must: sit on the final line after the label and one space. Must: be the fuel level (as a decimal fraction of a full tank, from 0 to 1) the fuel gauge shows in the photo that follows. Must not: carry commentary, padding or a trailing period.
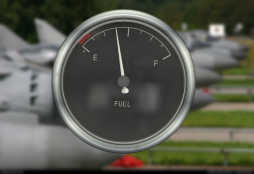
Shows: 0.375
